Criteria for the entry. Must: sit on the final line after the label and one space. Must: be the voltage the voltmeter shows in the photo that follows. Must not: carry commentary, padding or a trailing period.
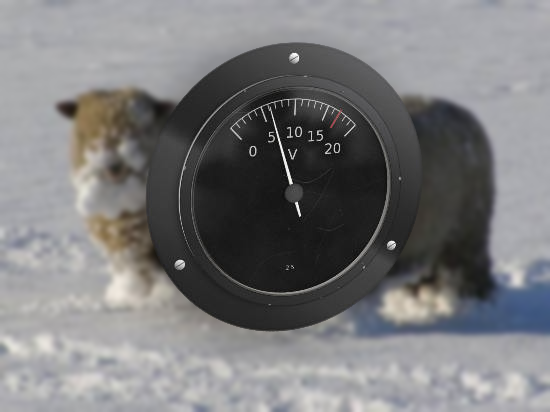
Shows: 6 V
